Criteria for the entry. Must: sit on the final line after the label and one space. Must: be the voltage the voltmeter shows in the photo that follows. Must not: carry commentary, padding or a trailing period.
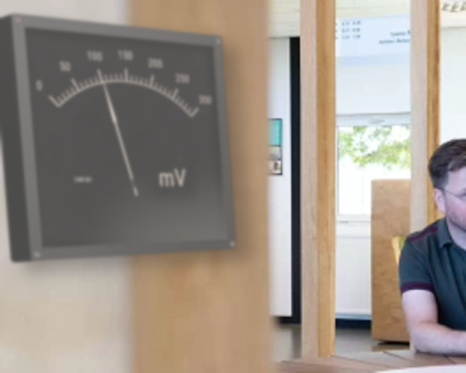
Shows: 100 mV
